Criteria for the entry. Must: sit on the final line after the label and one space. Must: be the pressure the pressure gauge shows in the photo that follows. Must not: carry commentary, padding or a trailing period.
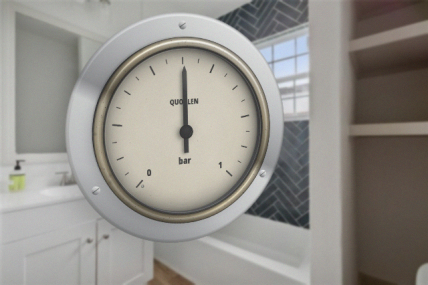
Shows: 0.5 bar
